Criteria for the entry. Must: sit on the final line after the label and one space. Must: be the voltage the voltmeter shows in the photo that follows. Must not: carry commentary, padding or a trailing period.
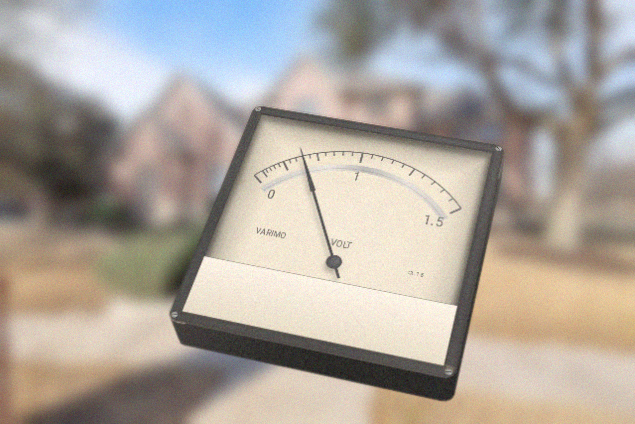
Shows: 0.65 V
